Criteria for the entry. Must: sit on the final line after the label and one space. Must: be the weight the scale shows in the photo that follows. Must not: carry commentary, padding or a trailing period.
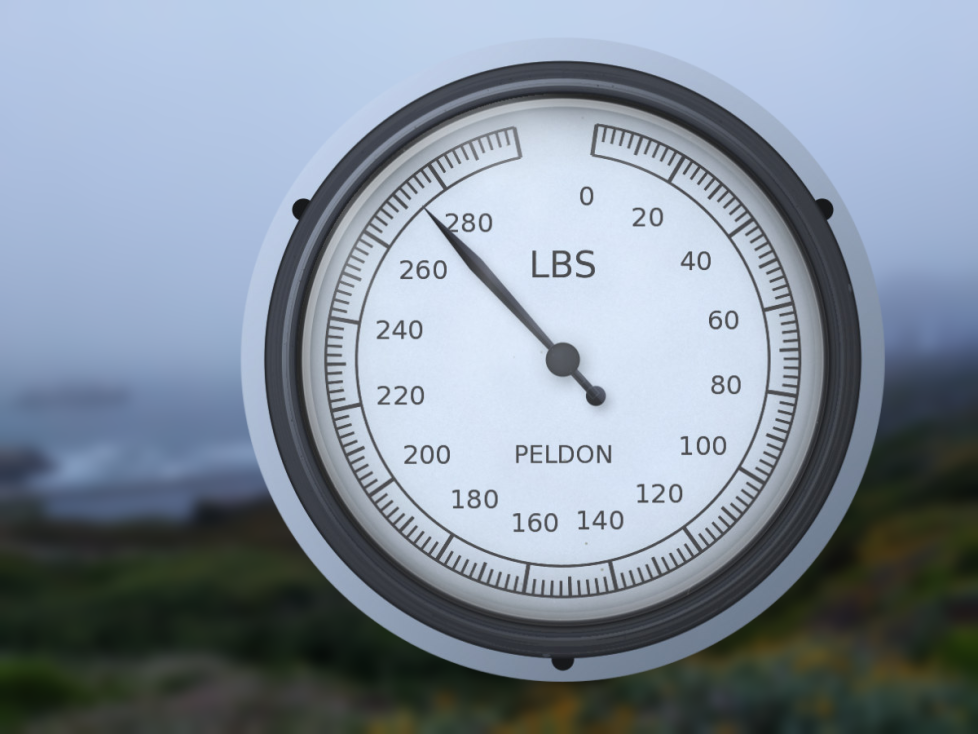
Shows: 273 lb
